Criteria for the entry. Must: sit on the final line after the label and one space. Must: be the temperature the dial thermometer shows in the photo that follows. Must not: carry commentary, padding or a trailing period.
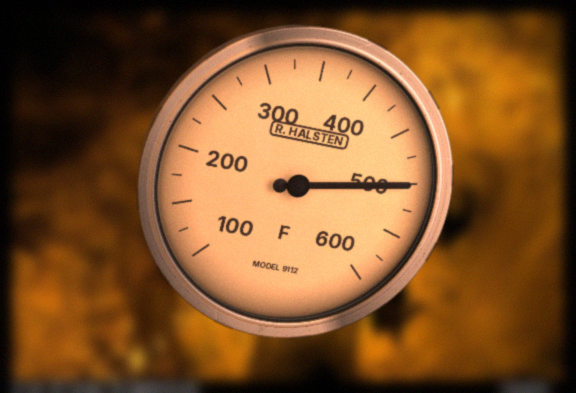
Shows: 500 °F
